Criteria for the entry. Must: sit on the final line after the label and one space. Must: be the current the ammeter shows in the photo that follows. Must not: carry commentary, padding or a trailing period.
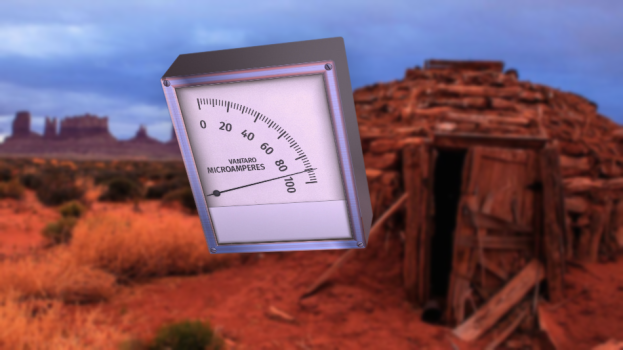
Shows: 90 µA
